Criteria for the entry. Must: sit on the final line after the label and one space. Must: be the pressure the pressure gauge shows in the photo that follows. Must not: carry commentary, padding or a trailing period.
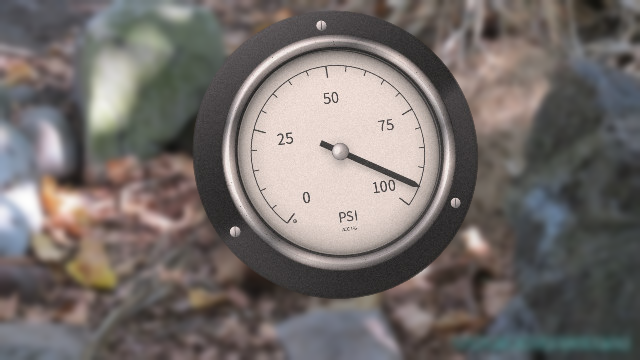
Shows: 95 psi
